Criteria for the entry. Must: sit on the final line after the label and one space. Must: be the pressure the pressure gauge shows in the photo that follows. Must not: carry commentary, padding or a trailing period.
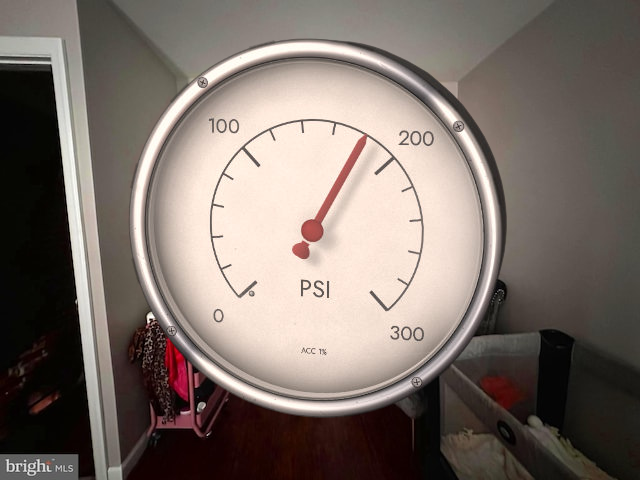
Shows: 180 psi
